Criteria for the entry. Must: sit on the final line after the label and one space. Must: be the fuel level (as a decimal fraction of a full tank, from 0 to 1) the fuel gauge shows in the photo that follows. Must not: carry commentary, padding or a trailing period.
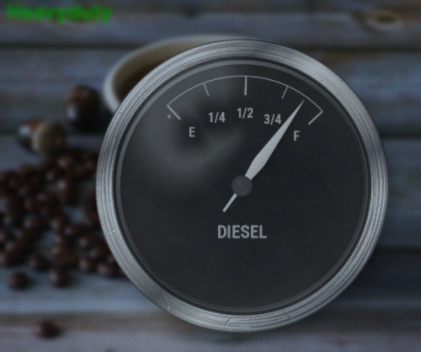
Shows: 0.875
